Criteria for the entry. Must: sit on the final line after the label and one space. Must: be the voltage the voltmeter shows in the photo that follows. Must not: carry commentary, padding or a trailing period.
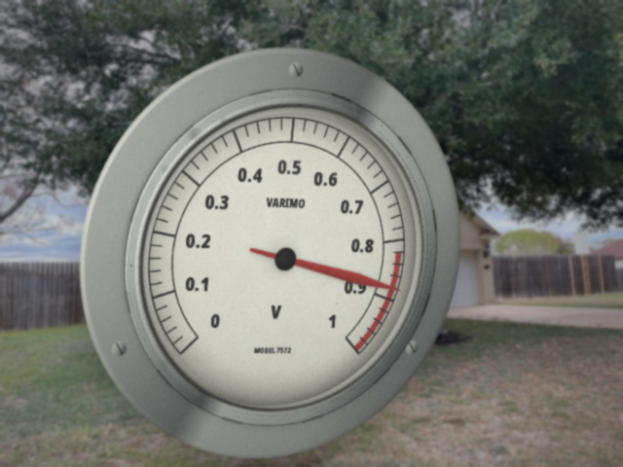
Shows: 0.88 V
